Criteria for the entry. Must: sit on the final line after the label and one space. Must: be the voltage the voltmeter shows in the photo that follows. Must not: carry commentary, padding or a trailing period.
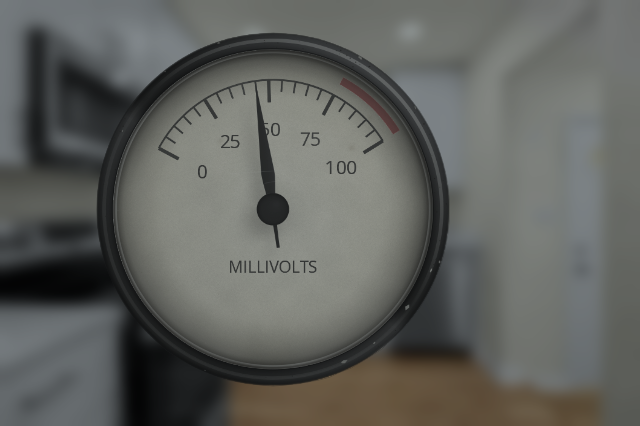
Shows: 45 mV
